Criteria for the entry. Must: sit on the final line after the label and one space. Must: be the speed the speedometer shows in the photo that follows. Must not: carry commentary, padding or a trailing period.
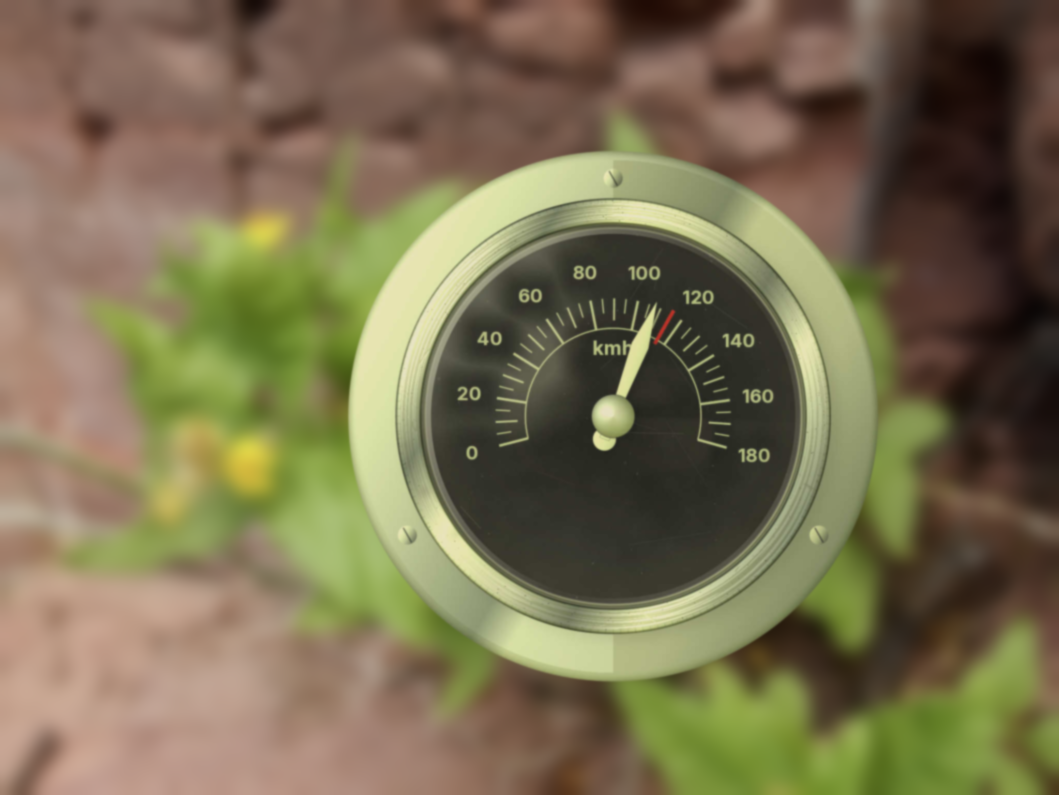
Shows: 107.5 km/h
